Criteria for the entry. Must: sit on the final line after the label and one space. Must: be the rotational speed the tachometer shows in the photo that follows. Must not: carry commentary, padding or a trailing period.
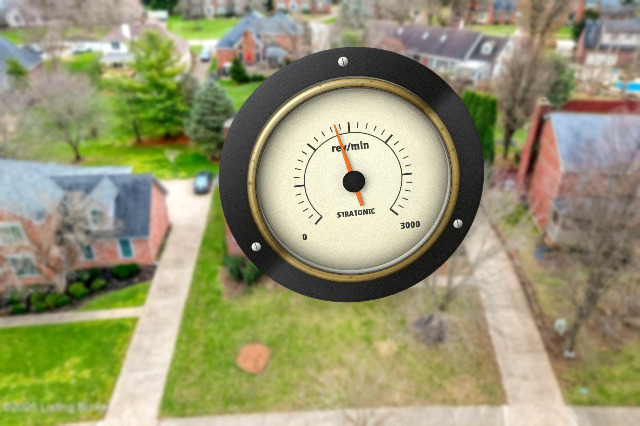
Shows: 1350 rpm
